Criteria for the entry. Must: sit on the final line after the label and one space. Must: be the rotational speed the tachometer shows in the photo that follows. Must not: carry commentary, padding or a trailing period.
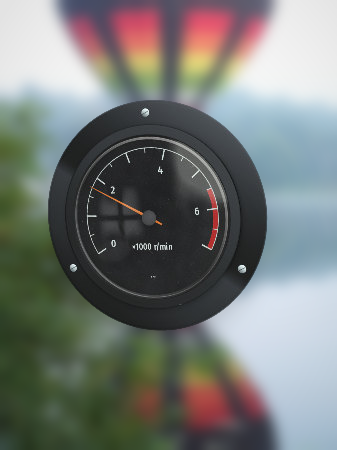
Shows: 1750 rpm
